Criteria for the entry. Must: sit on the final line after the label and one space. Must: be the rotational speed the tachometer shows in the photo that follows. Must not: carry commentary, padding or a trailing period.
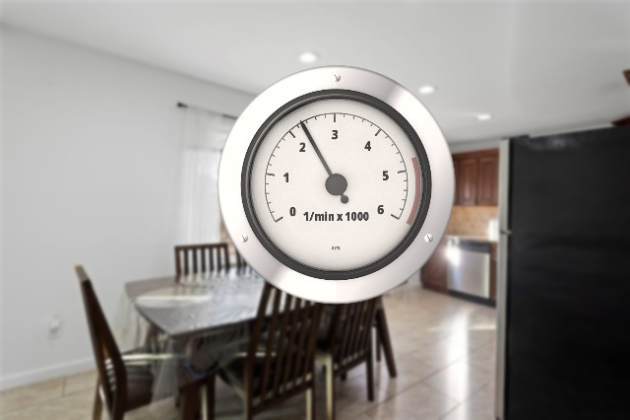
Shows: 2300 rpm
